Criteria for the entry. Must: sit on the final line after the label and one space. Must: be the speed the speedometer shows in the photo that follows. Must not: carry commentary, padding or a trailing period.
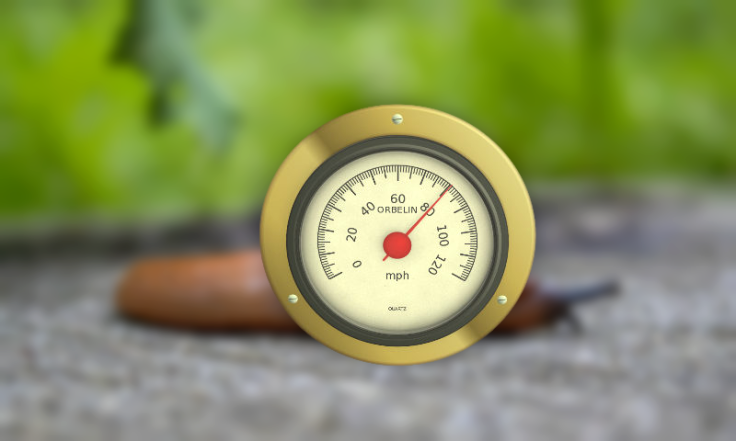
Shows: 80 mph
